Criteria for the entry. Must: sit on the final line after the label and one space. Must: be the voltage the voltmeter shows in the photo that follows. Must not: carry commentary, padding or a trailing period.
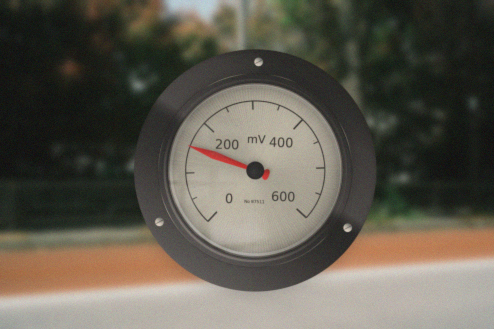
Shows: 150 mV
